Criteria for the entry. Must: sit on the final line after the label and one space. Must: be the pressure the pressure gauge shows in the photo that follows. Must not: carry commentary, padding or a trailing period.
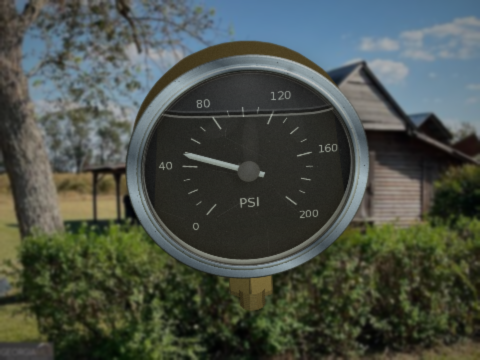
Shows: 50 psi
